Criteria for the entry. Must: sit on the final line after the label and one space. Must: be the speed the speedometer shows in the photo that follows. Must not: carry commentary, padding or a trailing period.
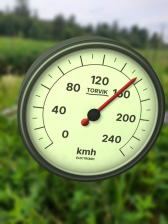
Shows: 155 km/h
